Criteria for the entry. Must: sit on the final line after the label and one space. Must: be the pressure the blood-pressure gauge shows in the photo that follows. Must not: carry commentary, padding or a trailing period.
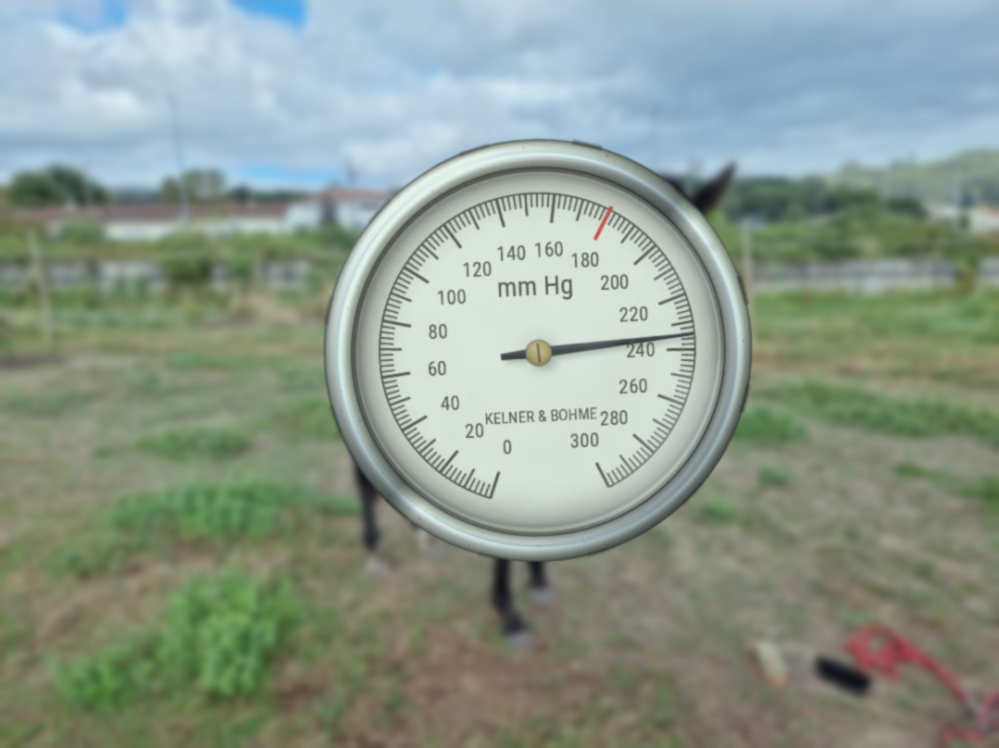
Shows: 234 mmHg
